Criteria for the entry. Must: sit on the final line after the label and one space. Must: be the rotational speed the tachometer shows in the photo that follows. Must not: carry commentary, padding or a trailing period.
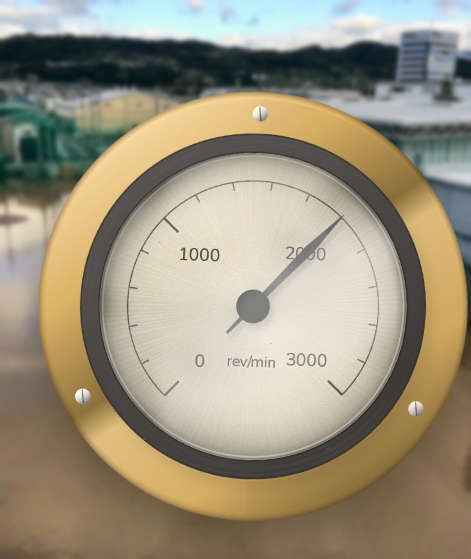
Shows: 2000 rpm
